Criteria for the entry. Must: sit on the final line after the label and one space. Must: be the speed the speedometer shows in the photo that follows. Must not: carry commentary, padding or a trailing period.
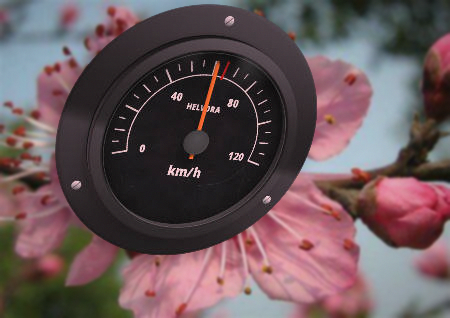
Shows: 60 km/h
